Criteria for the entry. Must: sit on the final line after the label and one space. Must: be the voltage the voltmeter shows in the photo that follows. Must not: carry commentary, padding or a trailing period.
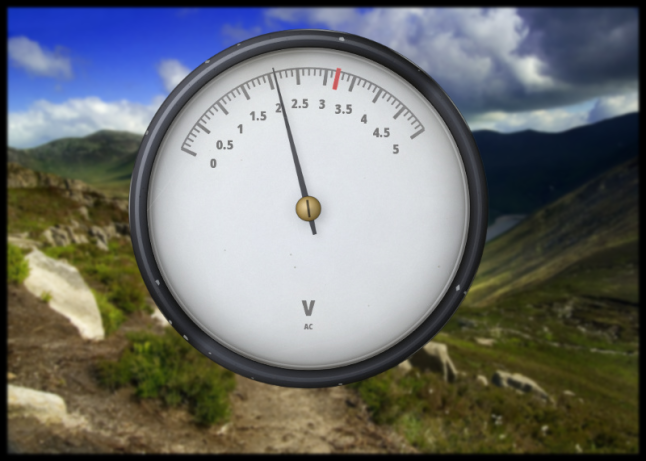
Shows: 2.1 V
